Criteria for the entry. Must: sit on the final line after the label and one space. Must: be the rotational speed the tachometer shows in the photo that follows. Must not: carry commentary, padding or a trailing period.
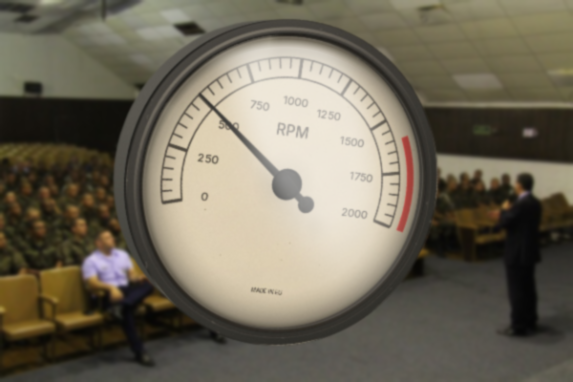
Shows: 500 rpm
